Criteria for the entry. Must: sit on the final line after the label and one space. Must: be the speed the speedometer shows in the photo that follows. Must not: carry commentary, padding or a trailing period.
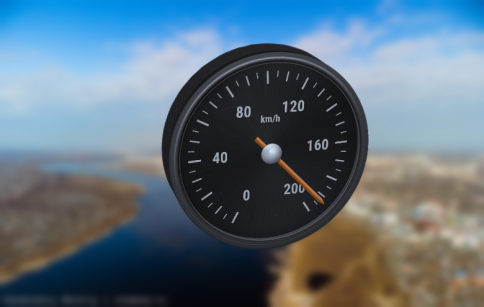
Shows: 192.5 km/h
